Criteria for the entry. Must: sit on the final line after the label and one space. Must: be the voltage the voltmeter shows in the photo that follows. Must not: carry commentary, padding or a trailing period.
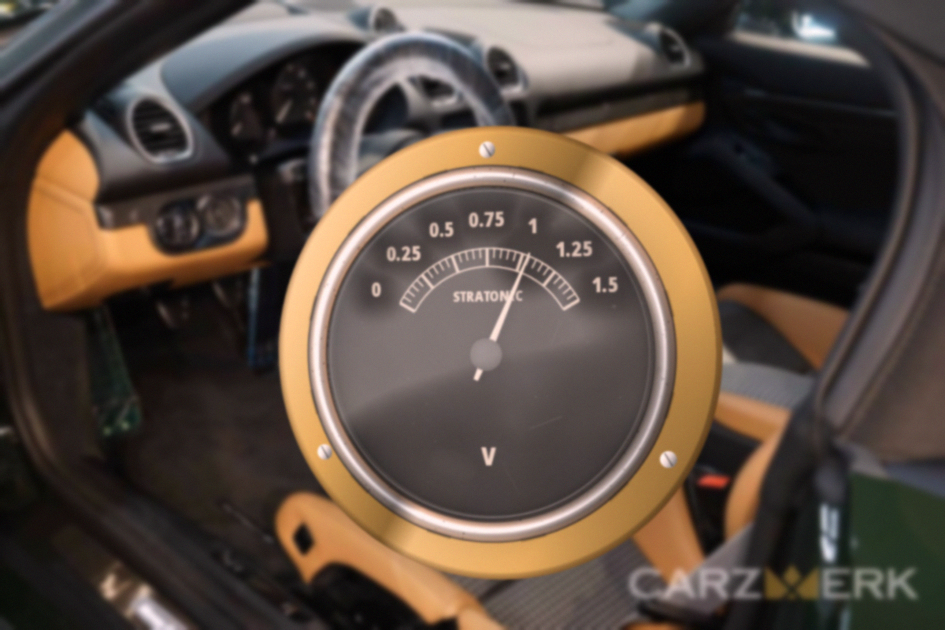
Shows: 1.05 V
